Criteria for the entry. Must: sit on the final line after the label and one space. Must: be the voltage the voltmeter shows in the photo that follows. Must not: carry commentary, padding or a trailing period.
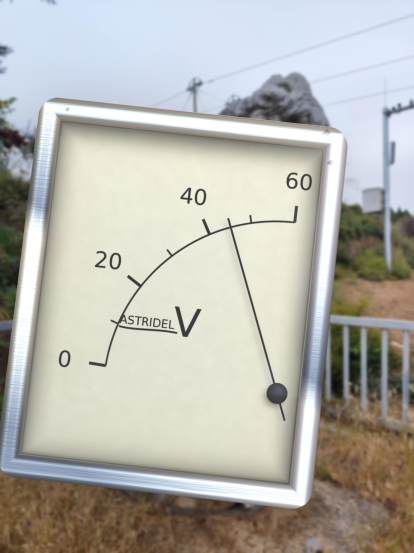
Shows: 45 V
